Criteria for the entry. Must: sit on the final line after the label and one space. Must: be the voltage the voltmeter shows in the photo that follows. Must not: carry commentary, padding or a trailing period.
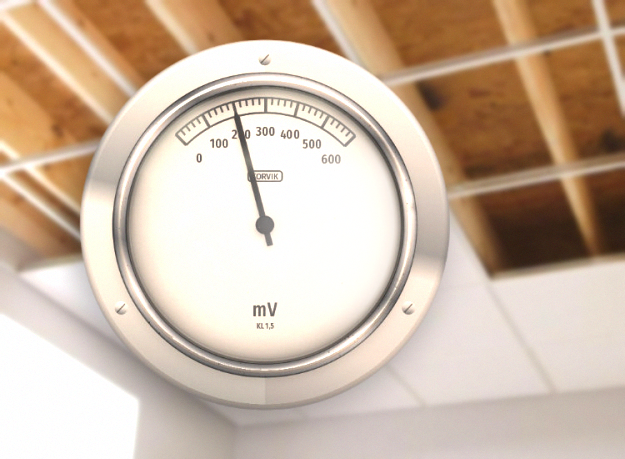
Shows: 200 mV
